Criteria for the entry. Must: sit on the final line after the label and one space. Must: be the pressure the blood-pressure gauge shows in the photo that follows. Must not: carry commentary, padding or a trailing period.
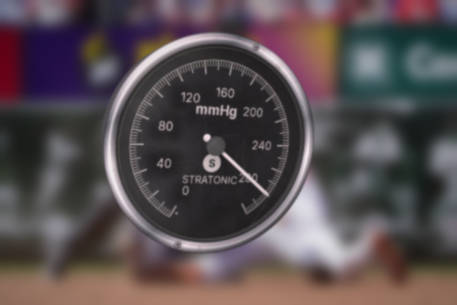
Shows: 280 mmHg
